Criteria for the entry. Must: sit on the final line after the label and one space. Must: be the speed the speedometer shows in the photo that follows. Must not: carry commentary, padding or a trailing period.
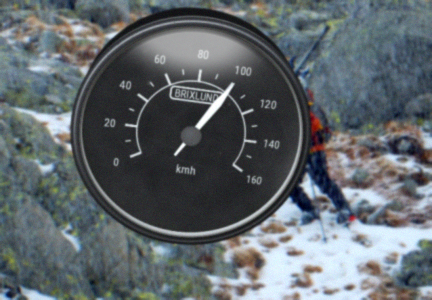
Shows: 100 km/h
